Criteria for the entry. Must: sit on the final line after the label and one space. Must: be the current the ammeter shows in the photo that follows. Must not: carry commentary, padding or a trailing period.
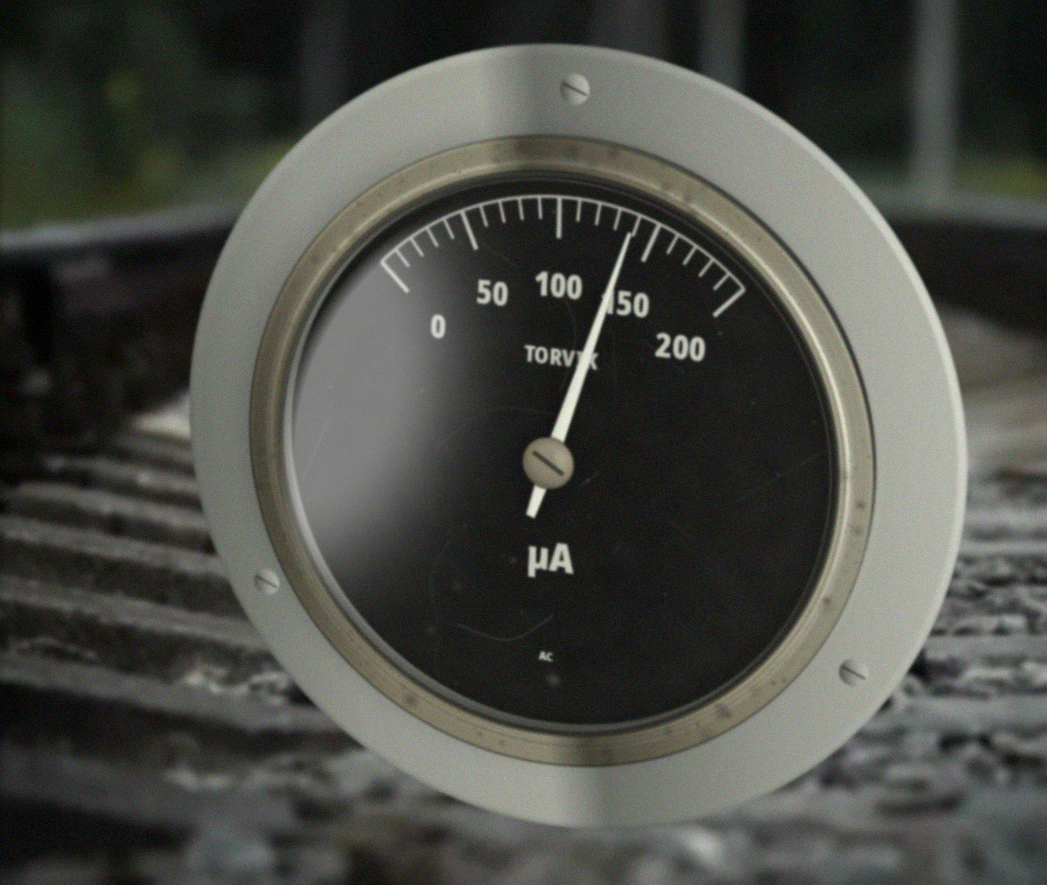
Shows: 140 µA
